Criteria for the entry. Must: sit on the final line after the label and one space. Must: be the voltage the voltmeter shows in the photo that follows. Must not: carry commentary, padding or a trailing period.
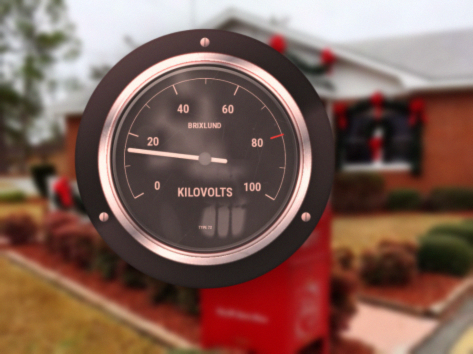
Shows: 15 kV
